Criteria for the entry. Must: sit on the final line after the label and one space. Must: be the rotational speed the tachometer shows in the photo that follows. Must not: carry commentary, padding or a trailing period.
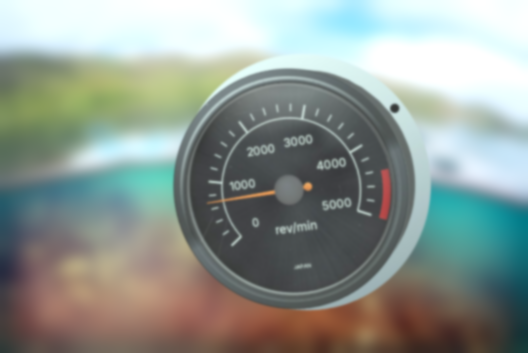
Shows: 700 rpm
